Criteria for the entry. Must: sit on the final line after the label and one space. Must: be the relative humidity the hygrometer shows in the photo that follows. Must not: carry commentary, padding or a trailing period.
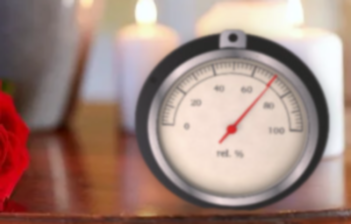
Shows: 70 %
